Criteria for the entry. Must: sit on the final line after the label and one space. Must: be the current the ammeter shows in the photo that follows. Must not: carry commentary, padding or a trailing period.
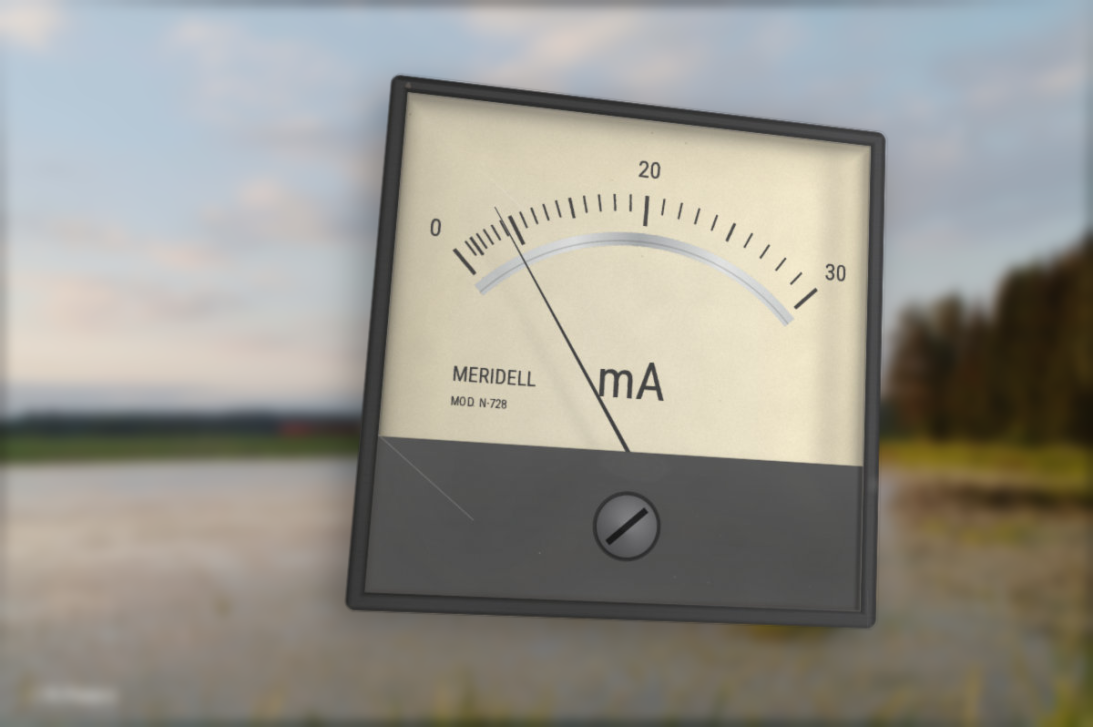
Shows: 9 mA
